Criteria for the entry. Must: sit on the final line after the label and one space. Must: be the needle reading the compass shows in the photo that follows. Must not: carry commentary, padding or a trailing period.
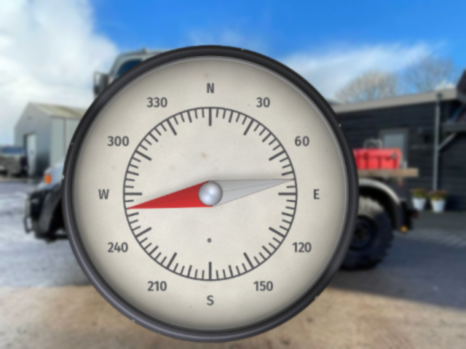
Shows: 260 °
